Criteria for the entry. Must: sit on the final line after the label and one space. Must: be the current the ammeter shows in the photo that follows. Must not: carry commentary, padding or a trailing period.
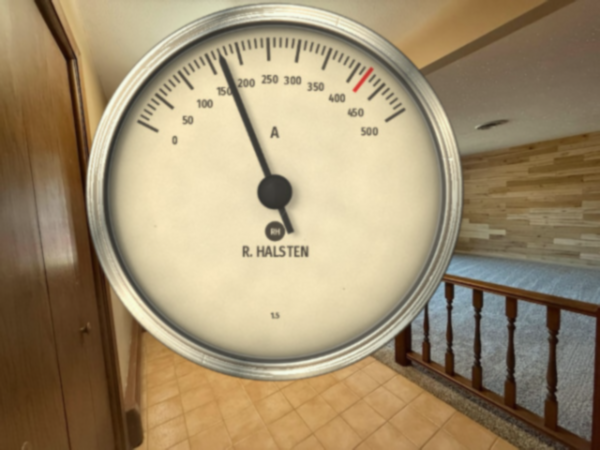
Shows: 170 A
